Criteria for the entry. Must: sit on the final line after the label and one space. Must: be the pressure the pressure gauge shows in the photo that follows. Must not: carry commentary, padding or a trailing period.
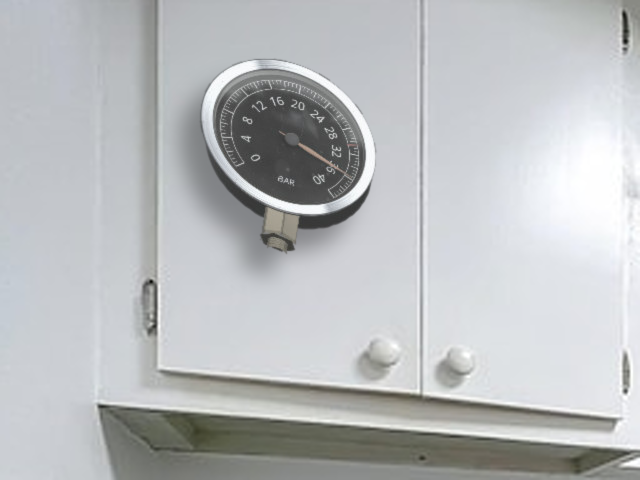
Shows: 36 bar
